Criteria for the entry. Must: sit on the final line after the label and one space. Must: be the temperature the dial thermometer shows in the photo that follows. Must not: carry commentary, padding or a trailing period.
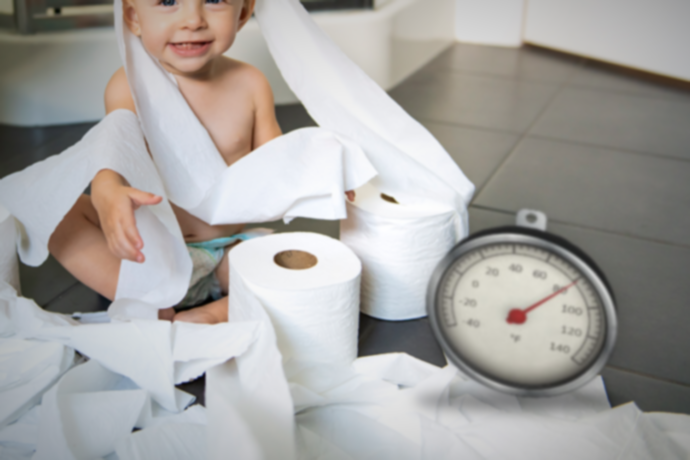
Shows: 80 °F
